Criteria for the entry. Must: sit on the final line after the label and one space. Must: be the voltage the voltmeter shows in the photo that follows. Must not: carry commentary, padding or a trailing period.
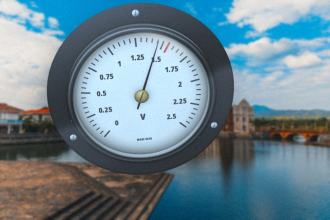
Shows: 1.45 V
